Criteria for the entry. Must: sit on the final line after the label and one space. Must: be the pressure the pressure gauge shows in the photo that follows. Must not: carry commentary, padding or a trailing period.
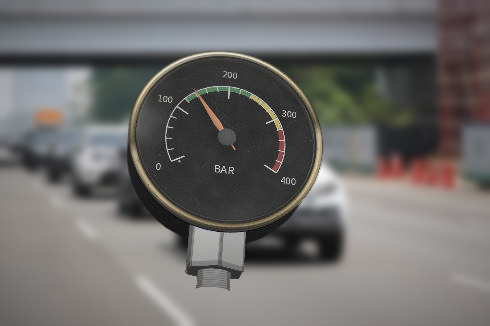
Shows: 140 bar
